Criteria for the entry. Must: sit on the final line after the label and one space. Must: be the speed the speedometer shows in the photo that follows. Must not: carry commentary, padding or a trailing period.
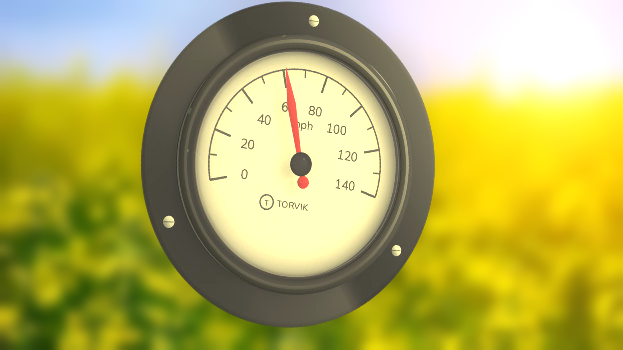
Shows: 60 mph
